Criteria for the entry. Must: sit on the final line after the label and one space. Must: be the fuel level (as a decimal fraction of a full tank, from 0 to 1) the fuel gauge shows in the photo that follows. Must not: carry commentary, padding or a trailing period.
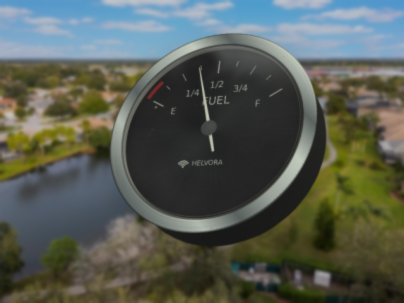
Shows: 0.375
